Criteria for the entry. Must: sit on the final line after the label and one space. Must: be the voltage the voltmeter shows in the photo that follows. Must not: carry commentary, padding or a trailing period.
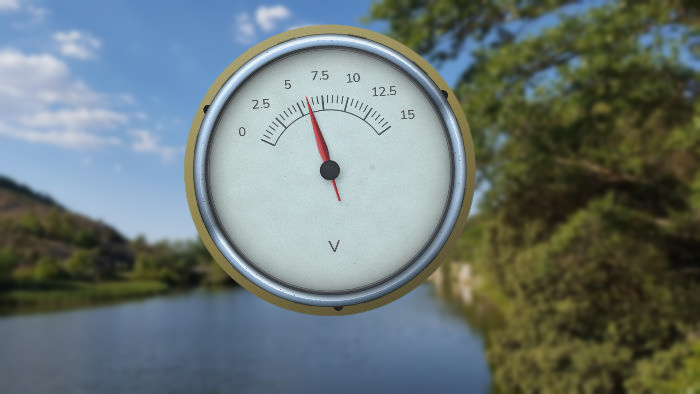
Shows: 6 V
